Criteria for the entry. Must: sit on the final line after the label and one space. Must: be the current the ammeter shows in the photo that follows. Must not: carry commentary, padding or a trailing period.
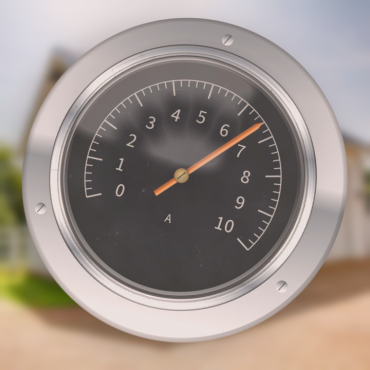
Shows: 6.6 A
